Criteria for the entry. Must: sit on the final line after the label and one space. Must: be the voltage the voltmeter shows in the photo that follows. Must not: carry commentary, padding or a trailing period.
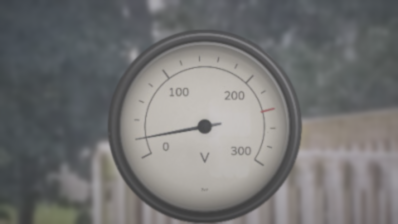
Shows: 20 V
